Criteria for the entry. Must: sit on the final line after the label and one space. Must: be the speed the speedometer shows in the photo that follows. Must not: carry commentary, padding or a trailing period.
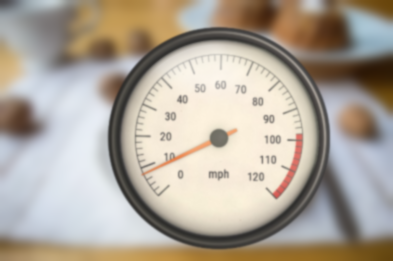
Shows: 8 mph
